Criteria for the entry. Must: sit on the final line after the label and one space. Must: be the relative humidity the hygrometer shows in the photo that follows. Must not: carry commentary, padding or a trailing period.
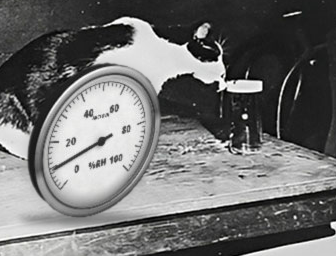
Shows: 10 %
